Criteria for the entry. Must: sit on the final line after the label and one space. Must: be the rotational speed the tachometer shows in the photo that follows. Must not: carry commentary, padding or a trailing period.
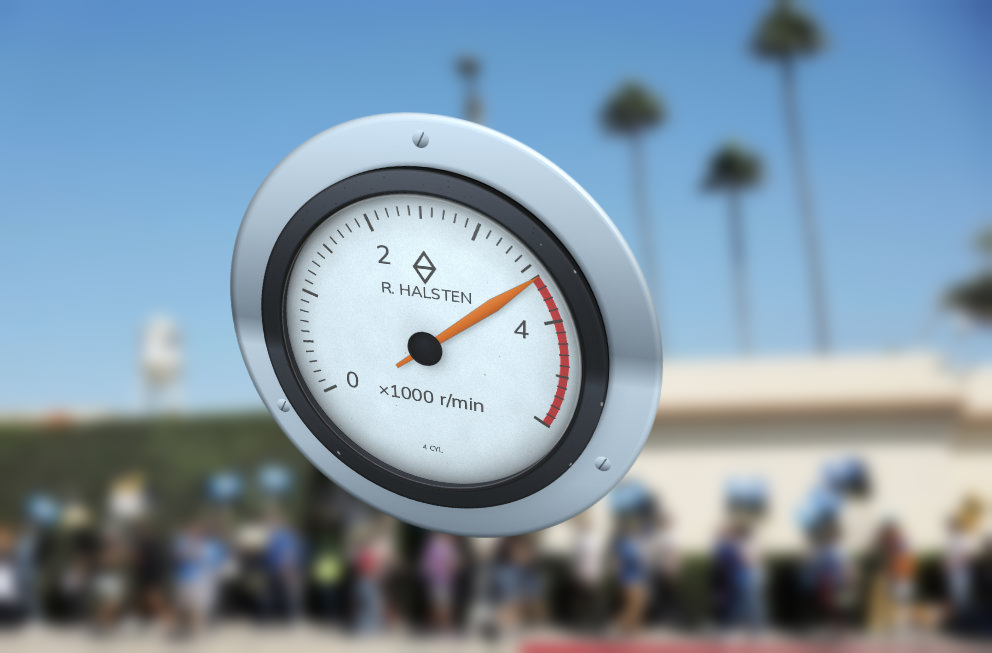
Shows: 3600 rpm
